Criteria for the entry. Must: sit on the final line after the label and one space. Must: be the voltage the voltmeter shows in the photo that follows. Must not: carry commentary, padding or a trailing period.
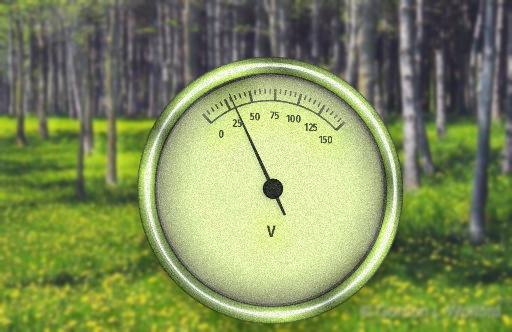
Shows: 30 V
